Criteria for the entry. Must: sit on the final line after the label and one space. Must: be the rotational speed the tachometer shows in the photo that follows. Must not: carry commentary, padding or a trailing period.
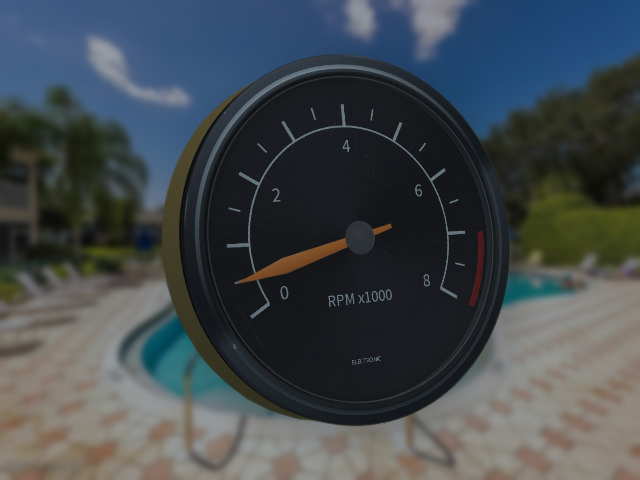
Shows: 500 rpm
